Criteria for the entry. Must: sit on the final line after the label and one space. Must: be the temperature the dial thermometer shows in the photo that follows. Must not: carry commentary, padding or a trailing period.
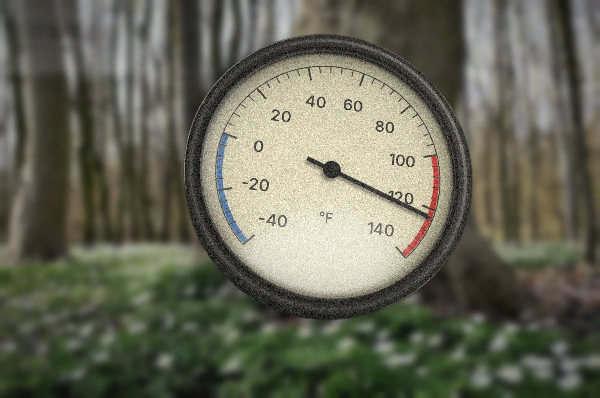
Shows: 124 °F
